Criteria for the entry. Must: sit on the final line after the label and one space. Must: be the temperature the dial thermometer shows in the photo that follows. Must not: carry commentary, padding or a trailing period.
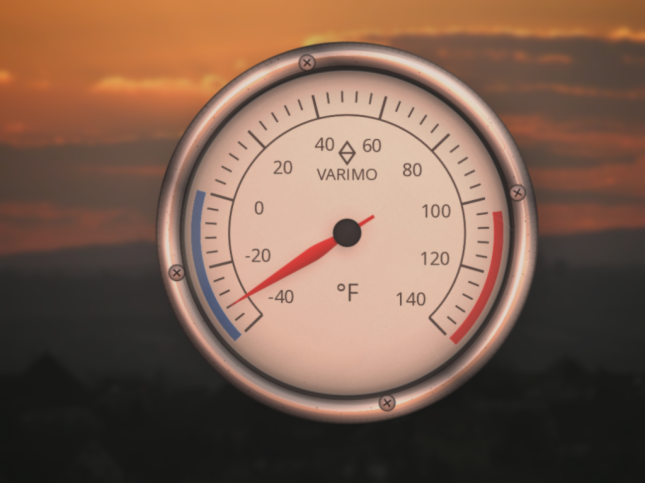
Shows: -32 °F
